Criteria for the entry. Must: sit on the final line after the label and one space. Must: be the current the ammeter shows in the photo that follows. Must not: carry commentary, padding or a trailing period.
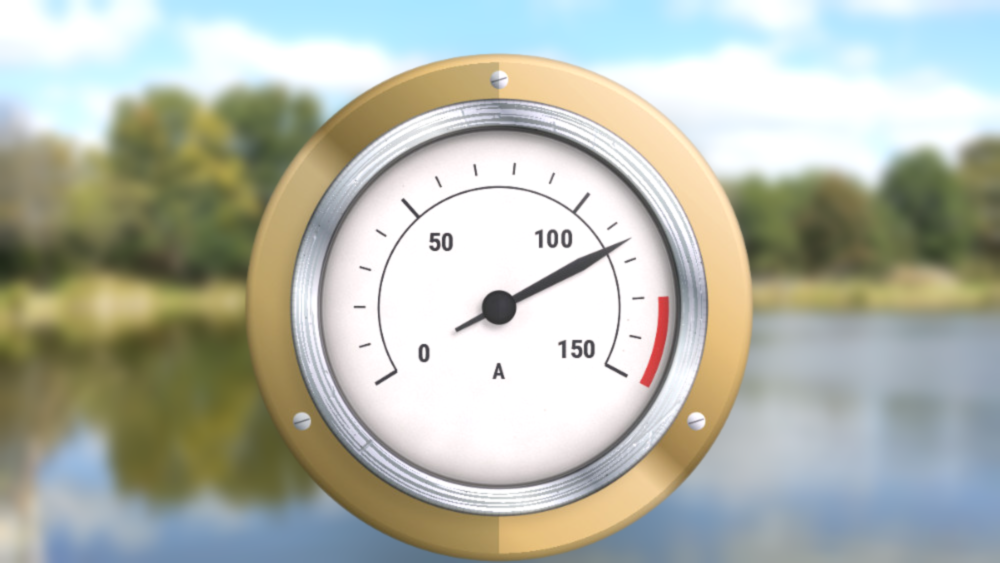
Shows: 115 A
